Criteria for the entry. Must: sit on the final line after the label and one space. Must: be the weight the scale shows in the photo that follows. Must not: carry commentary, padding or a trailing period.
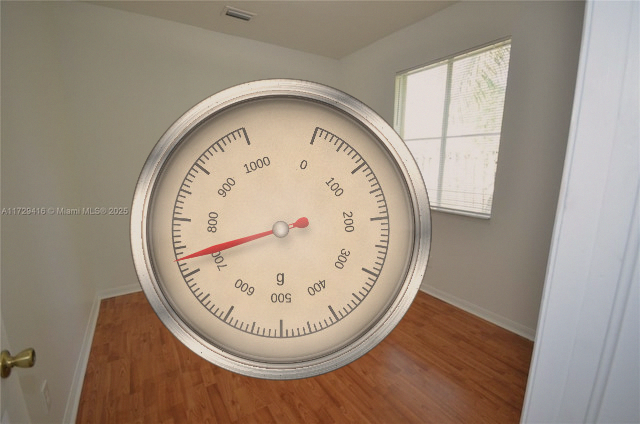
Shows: 730 g
